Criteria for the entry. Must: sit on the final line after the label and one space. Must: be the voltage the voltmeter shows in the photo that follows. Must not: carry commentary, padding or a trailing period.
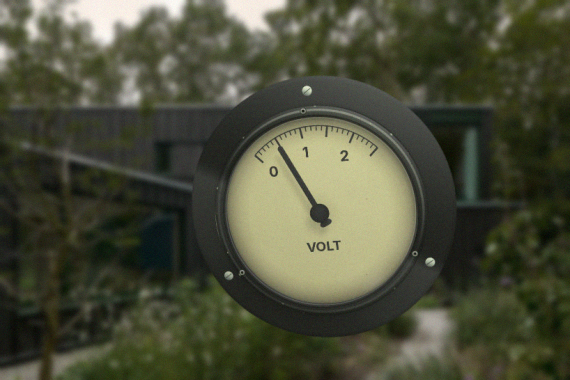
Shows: 0.5 V
